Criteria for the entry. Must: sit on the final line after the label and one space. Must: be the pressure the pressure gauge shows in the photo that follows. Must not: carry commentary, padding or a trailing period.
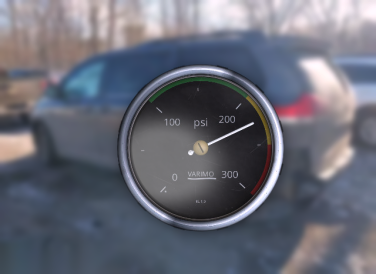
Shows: 225 psi
